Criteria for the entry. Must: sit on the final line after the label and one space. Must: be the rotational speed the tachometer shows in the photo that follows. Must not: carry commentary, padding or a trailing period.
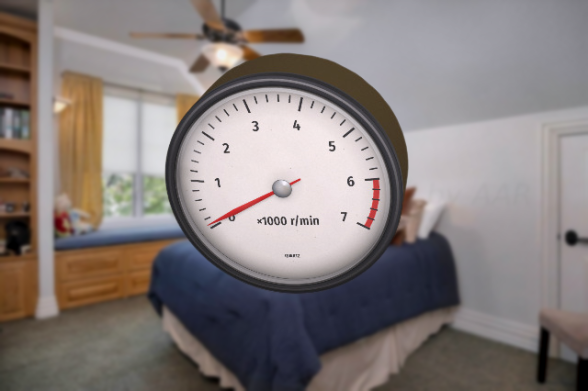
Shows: 100 rpm
